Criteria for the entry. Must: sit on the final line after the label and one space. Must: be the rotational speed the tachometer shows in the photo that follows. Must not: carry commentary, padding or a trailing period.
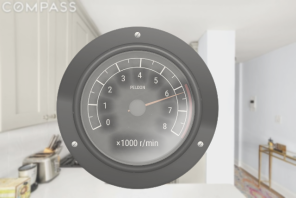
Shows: 6250 rpm
